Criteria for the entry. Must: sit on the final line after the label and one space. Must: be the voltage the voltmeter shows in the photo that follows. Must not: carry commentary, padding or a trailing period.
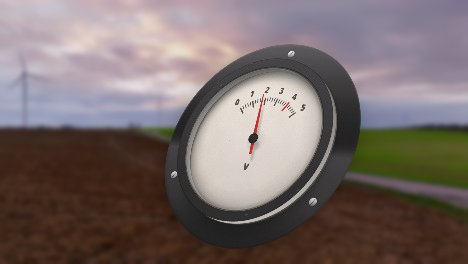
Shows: 2 V
